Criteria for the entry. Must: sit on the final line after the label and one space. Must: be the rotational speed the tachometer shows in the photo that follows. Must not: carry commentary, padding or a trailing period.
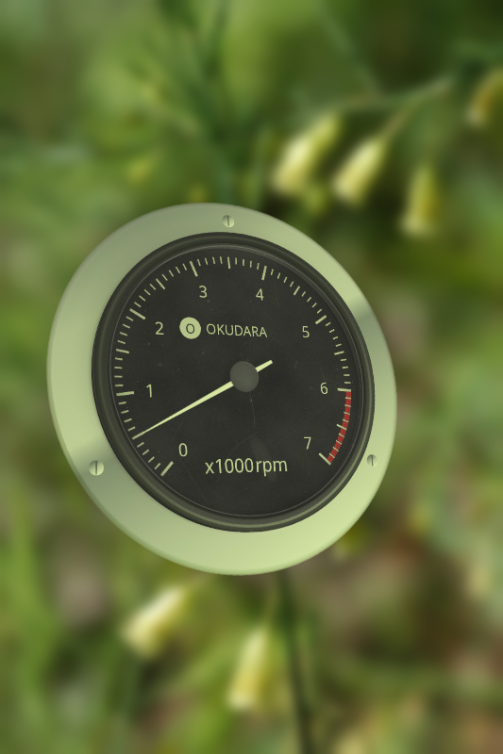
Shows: 500 rpm
